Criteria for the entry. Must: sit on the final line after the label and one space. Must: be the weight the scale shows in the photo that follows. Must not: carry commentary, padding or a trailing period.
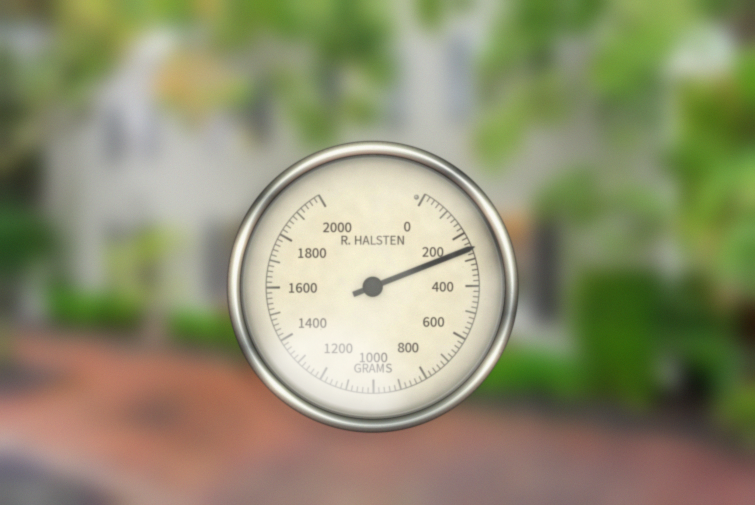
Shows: 260 g
